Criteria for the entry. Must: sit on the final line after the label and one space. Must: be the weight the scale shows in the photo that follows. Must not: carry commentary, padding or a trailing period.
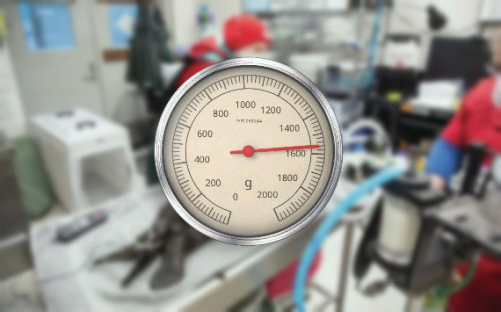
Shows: 1560 g
